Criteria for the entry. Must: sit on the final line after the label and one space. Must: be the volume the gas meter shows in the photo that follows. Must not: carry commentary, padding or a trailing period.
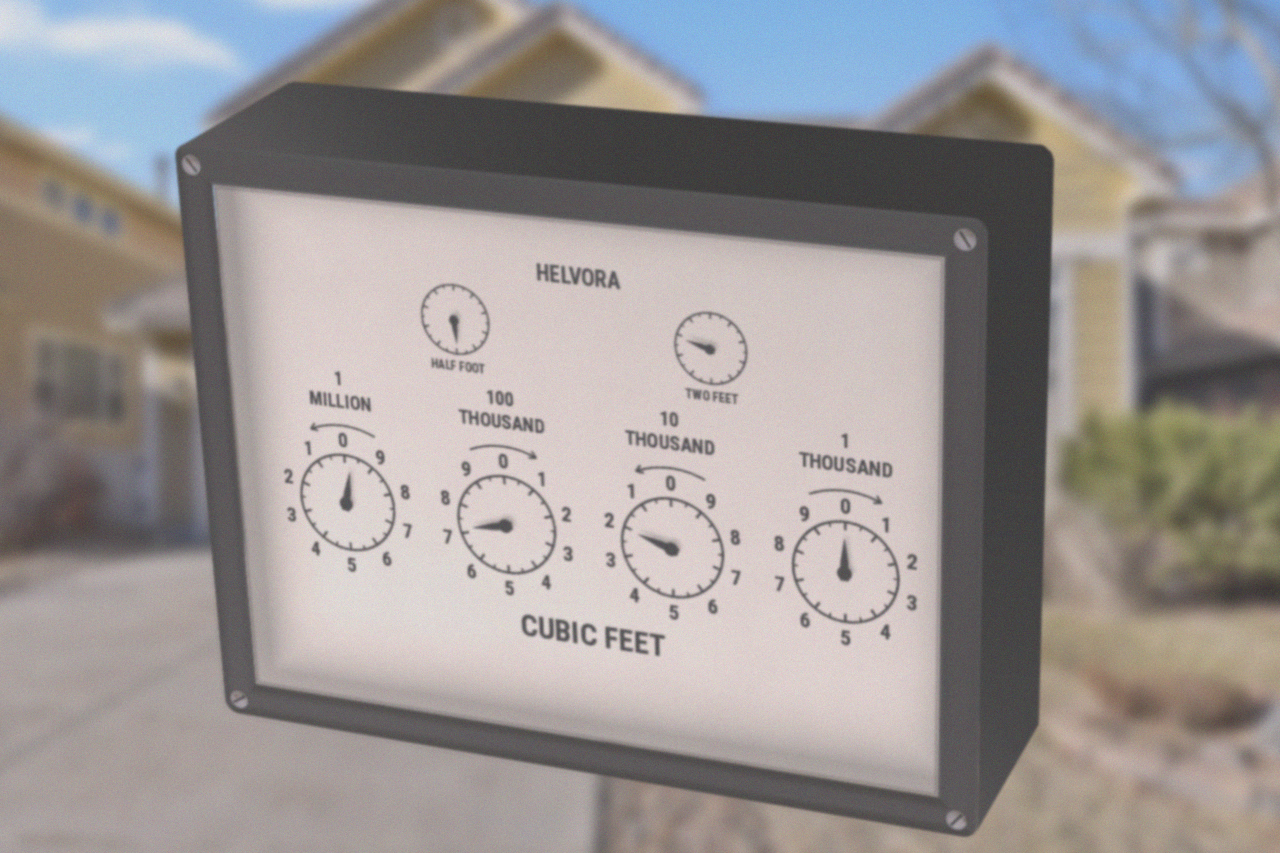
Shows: 972000 ft³
